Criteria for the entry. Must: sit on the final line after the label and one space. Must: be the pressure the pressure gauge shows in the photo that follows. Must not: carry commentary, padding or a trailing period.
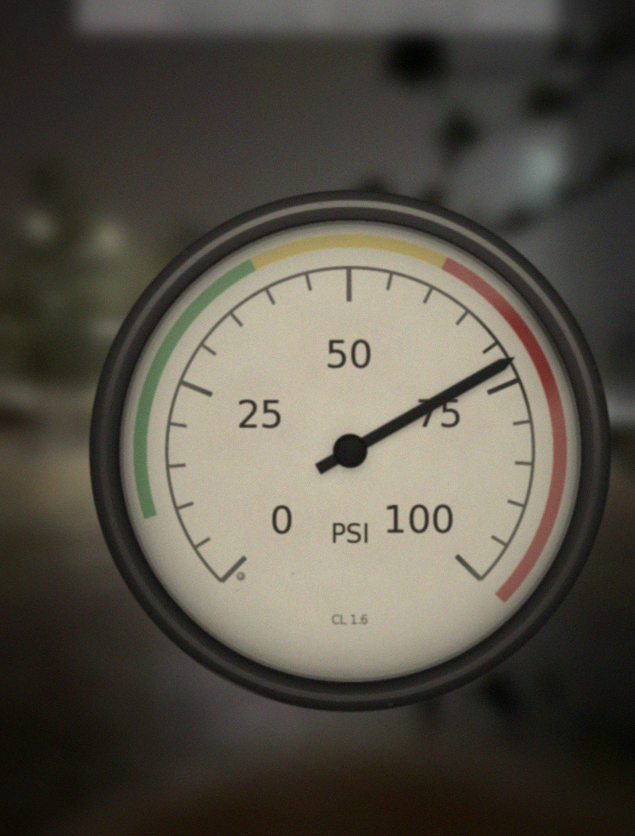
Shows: 72.5 psi
